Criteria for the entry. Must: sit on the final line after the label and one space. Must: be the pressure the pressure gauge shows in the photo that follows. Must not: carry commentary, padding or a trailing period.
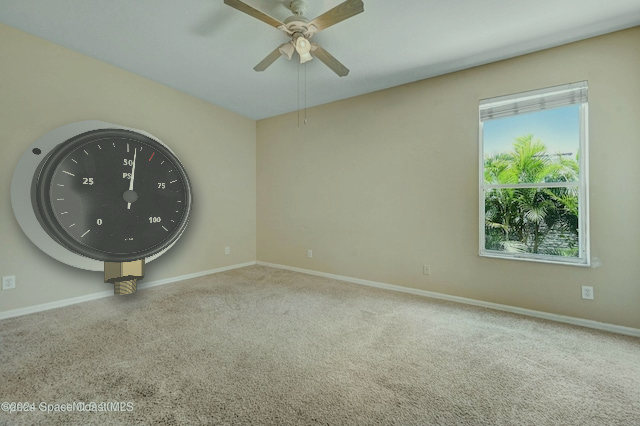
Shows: 52.5 psi
